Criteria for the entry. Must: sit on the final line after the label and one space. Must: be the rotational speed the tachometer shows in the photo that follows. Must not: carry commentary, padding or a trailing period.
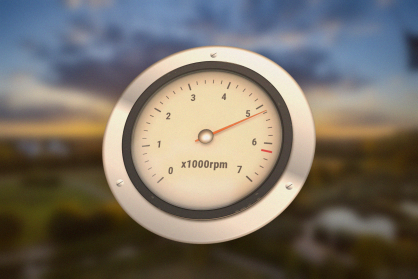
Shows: 5200 rpm
